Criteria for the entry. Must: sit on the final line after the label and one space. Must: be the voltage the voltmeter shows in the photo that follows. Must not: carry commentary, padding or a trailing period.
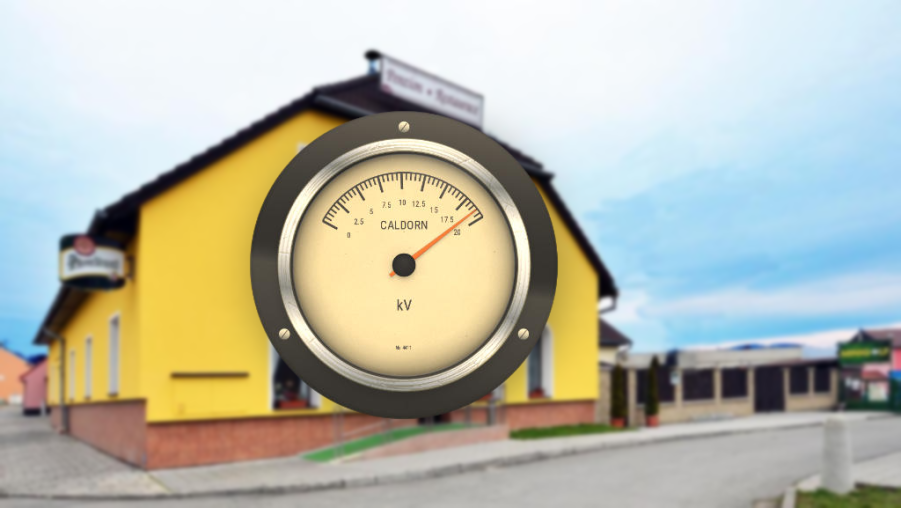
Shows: 19 kV
